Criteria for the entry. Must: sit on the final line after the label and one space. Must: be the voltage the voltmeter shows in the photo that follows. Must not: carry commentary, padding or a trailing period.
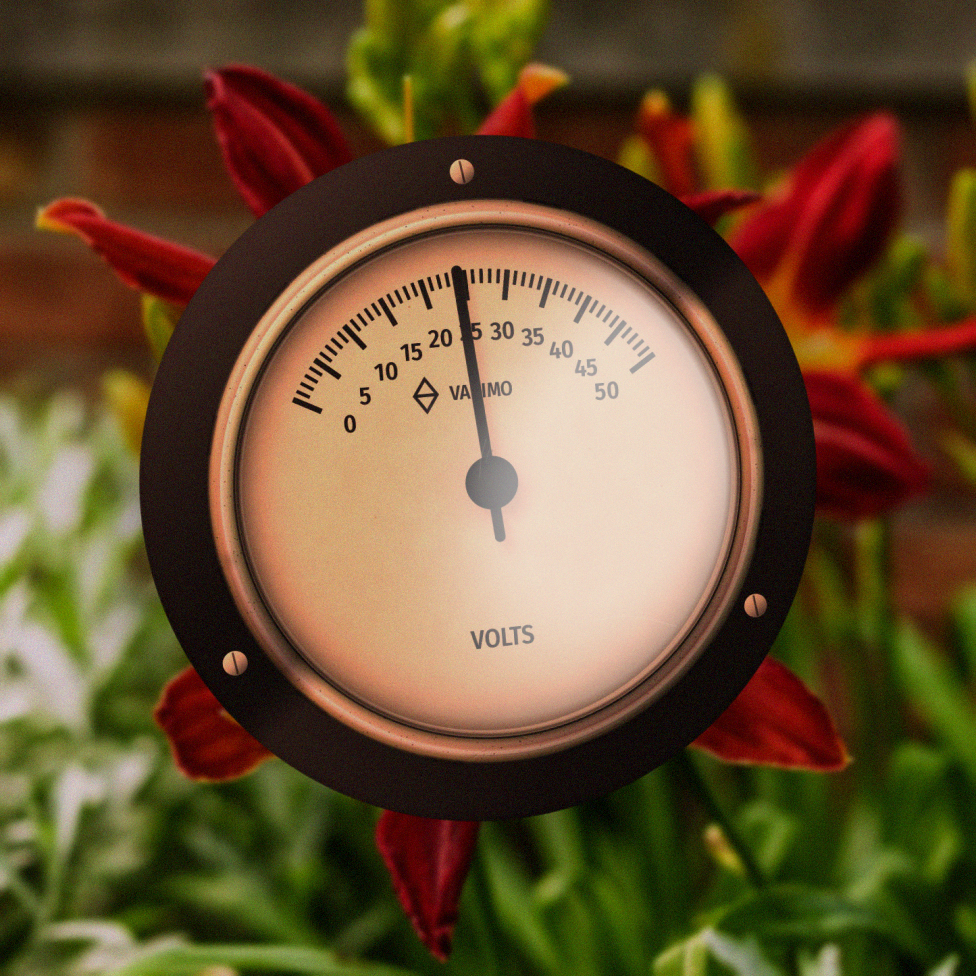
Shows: 24 V
